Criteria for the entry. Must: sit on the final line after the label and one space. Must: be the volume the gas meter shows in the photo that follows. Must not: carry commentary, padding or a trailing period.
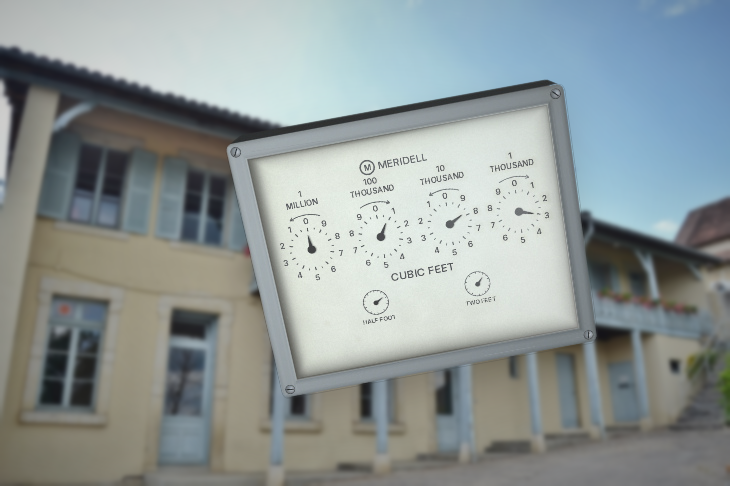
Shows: 8300 ft³
